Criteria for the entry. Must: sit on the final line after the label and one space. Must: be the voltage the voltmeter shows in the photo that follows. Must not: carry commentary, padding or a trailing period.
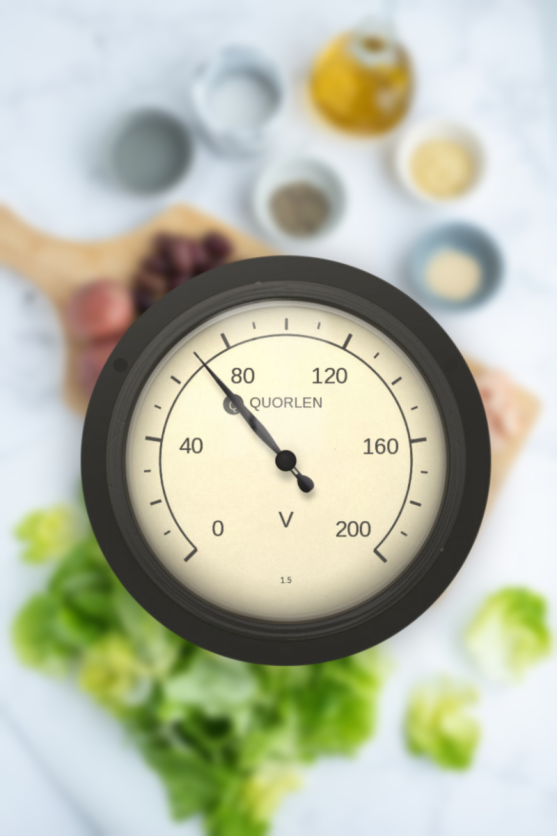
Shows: 70 V
